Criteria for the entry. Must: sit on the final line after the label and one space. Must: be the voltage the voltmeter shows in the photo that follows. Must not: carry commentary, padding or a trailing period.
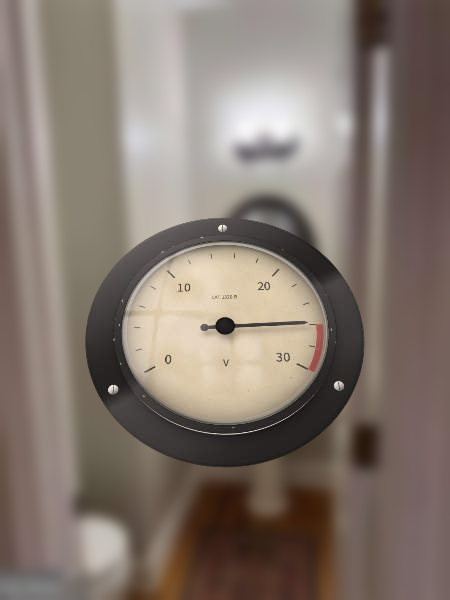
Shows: 26 V
